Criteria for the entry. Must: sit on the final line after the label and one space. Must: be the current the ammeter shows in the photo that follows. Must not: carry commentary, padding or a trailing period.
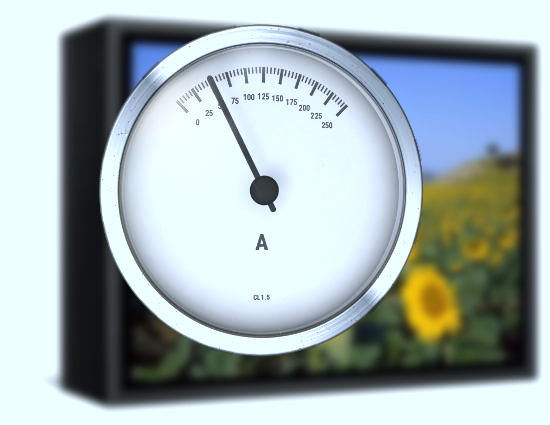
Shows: 50 A
